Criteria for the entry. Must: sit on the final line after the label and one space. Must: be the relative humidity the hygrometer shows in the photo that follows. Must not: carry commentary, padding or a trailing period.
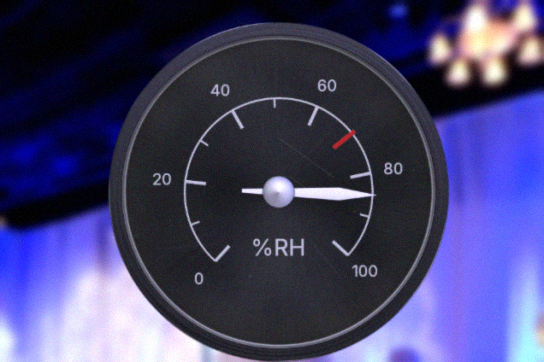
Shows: 85 %
